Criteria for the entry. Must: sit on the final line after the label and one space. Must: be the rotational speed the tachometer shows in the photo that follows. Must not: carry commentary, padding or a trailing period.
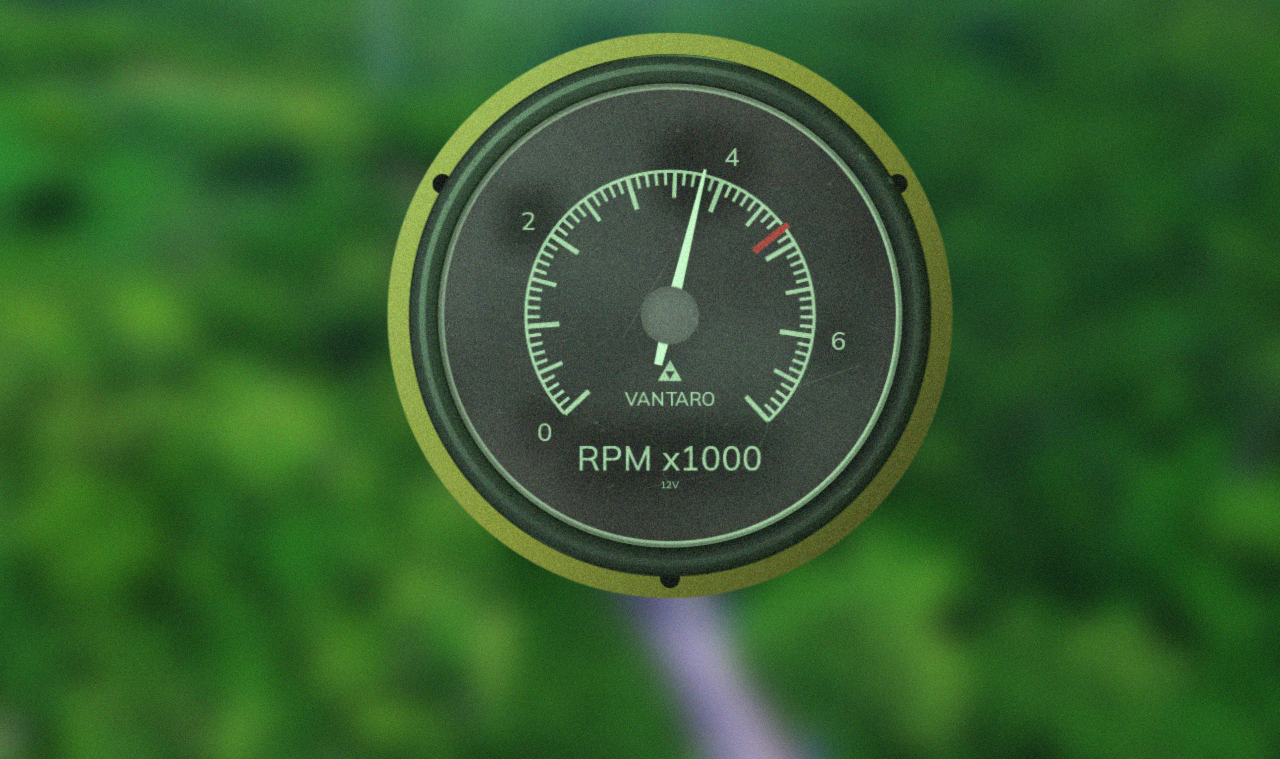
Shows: 3800 rpm
